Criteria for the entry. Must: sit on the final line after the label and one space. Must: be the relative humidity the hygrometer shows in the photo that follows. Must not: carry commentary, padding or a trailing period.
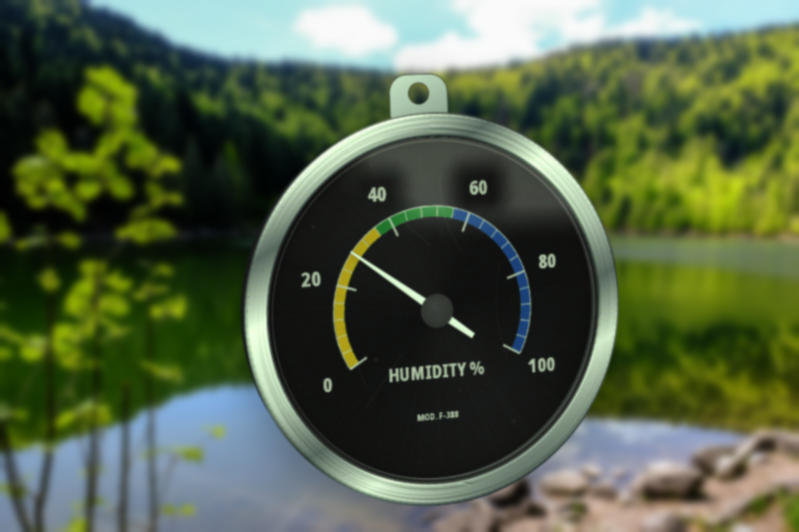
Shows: 28 %
